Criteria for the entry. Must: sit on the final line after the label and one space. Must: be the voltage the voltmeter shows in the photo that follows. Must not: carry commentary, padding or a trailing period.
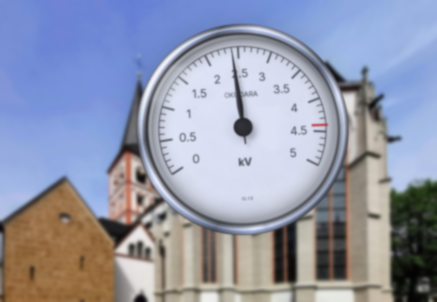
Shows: 2.4 kV
